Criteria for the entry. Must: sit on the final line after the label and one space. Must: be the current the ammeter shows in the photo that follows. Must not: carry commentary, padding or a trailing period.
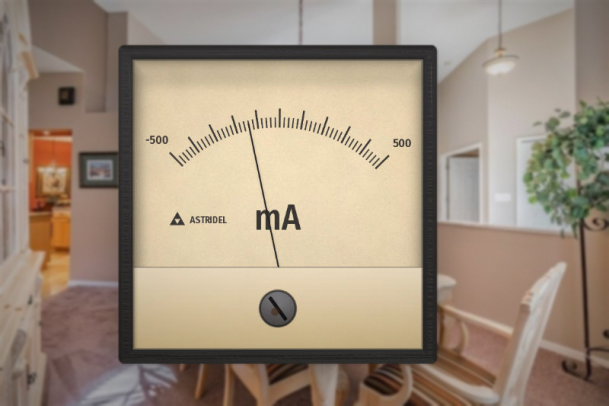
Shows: -140 mA
